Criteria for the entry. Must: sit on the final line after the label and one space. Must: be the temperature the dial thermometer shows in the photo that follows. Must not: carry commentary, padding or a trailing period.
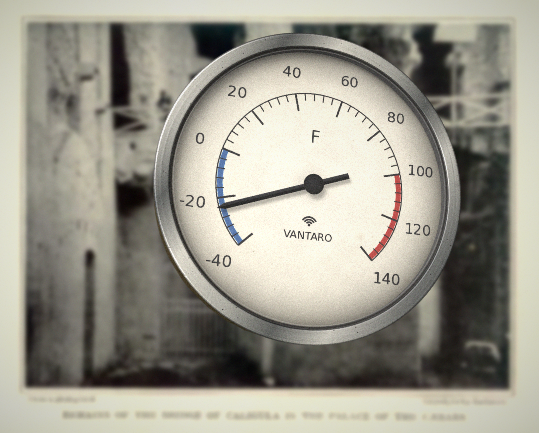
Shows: -24 °F
